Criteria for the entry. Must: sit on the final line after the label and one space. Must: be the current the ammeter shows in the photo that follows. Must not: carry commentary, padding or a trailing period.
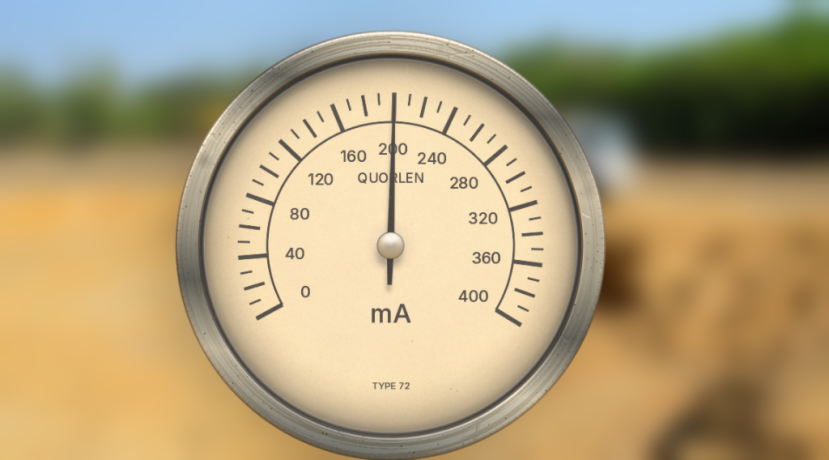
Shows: 200 mA
